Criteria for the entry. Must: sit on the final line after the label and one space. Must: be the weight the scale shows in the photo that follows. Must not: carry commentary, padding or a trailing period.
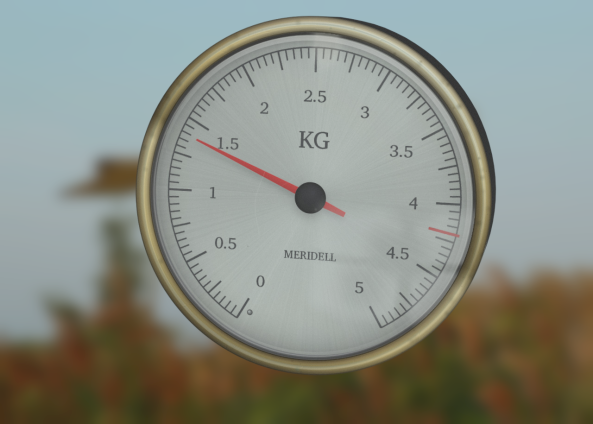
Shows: 1.4 kg
